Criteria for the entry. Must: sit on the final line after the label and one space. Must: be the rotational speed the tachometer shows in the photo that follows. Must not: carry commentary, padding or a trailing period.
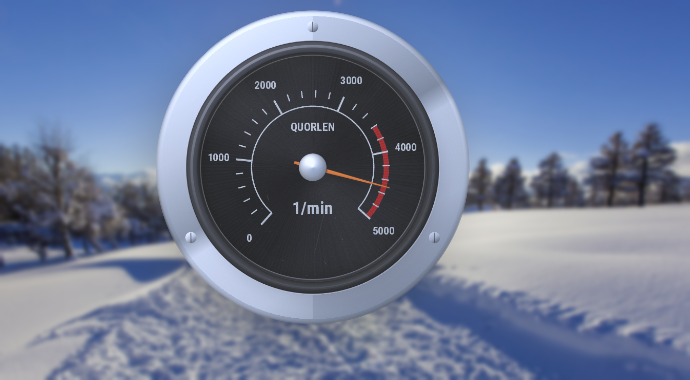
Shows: 4500 rpm
